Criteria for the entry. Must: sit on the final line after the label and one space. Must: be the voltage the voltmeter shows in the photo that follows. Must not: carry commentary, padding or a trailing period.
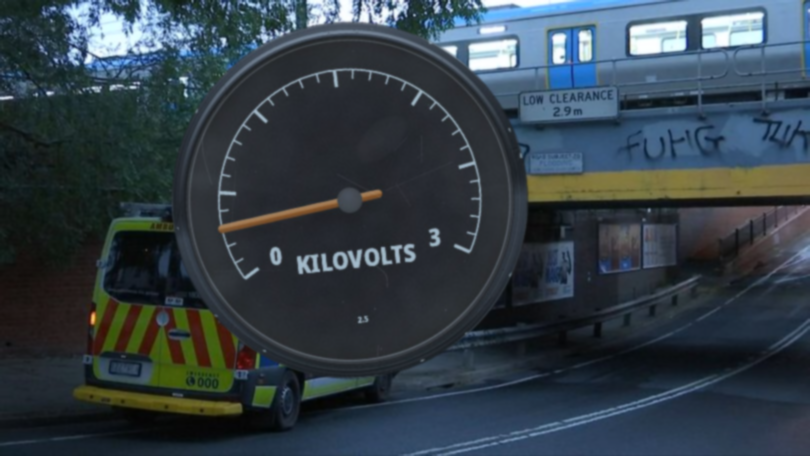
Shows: 0.3 kV
